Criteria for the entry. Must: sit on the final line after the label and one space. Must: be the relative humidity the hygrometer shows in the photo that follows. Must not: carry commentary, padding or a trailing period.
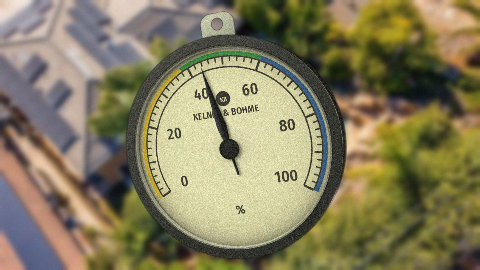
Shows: 44 %
